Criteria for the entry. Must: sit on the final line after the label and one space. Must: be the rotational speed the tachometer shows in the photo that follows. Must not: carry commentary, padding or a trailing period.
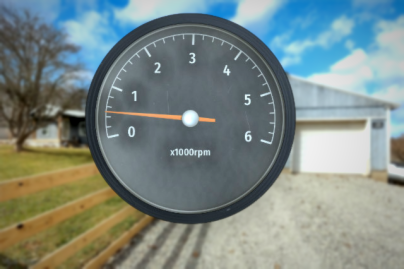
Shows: 500 rpm
